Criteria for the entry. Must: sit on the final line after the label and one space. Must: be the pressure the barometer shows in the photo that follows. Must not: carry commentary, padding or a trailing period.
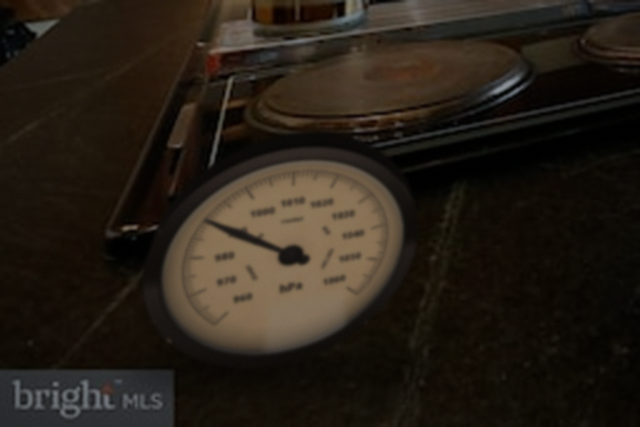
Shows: 990 hPa
